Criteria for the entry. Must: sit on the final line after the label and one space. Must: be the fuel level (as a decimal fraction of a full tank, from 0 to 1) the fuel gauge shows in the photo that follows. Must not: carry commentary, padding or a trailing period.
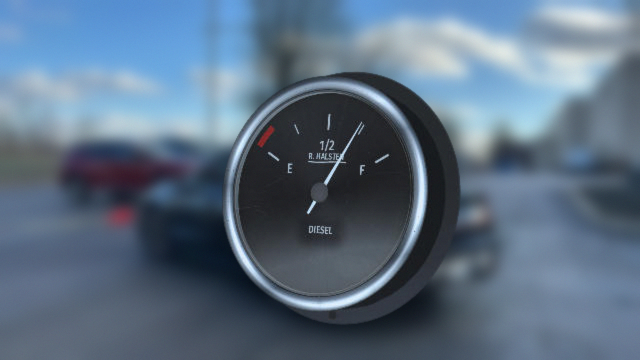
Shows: 0.75
